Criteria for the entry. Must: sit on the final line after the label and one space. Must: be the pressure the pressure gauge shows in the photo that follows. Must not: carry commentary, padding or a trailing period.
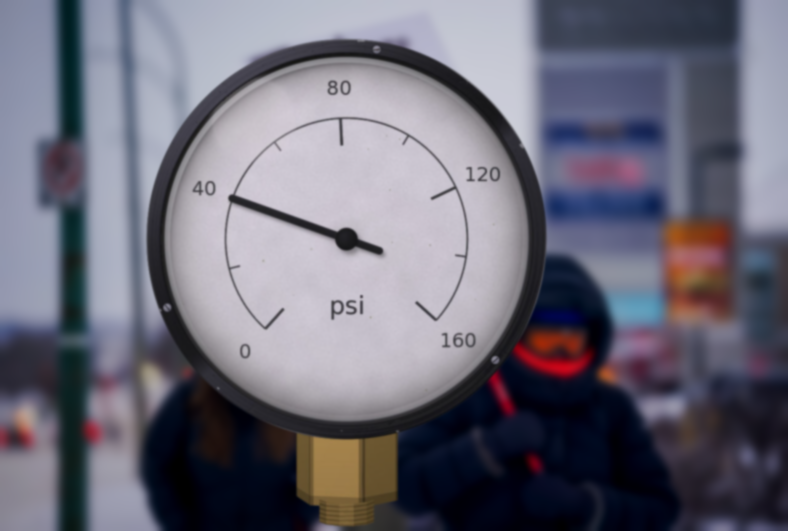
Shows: 40 psi
